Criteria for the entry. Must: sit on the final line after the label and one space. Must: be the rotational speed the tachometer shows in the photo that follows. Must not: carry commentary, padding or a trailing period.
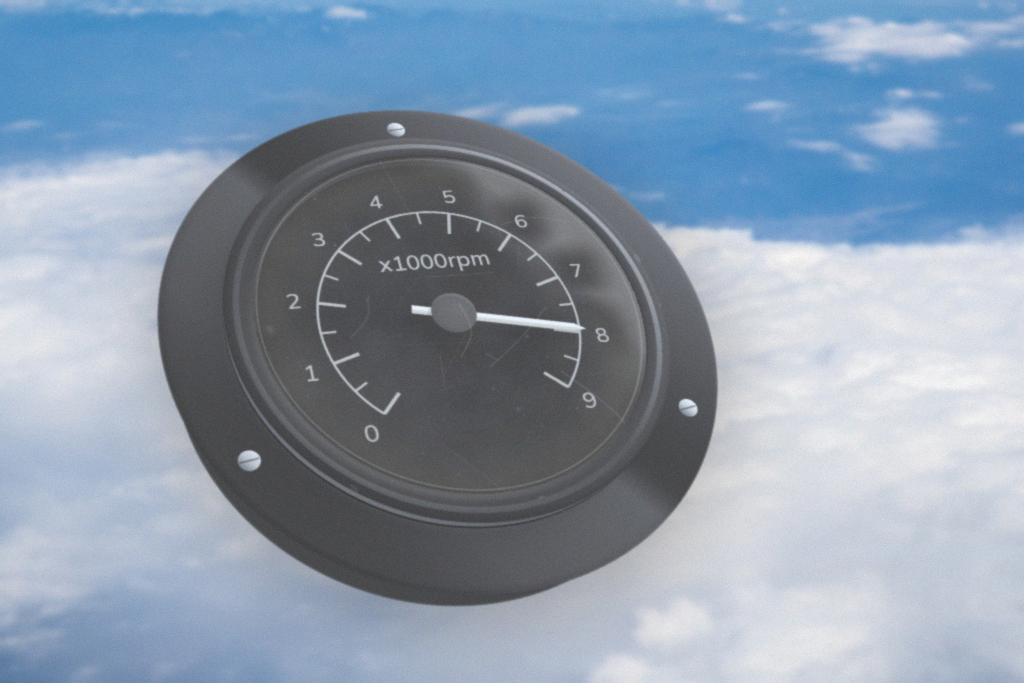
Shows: 8000 rpm
